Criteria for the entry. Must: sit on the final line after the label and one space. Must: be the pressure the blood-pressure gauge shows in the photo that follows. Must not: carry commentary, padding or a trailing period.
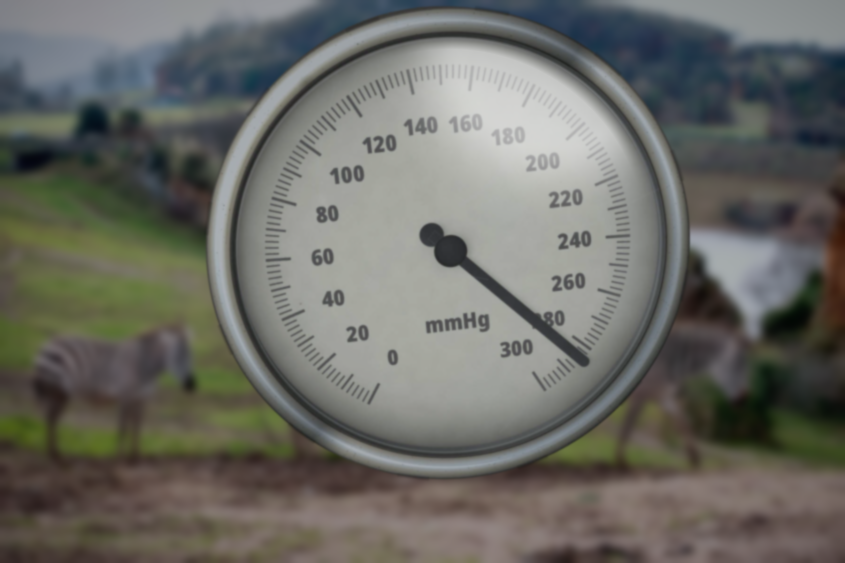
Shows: 284 mmHg
